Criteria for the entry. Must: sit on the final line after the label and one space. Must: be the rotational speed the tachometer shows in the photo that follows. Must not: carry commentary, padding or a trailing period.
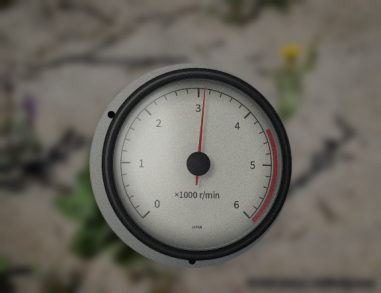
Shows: 3100 rpm
